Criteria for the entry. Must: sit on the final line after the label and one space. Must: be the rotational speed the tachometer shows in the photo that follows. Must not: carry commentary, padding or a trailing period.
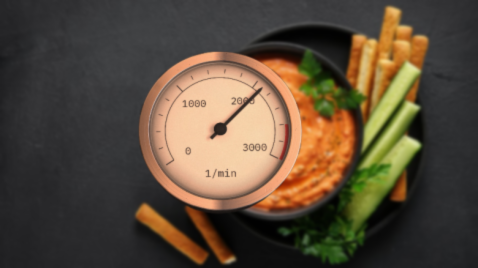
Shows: 2100 rpm
